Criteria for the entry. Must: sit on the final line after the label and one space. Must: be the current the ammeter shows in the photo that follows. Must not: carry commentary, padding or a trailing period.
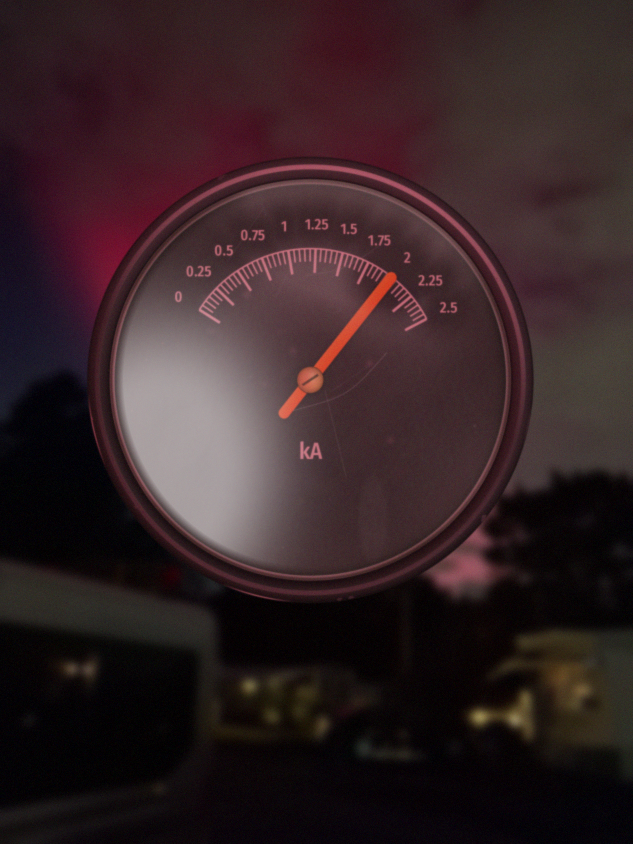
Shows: 2 kA
